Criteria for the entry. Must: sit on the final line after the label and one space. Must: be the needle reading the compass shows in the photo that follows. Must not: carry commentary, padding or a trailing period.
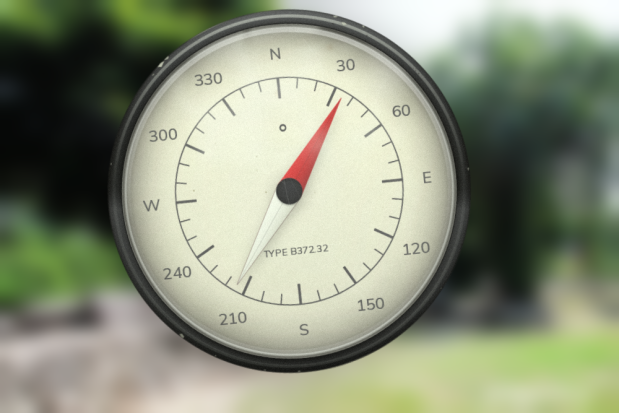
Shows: 35 °
